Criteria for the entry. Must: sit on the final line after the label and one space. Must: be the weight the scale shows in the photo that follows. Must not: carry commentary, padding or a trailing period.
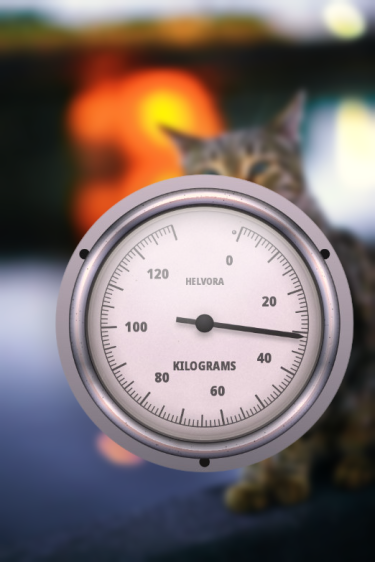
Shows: 31 kg
